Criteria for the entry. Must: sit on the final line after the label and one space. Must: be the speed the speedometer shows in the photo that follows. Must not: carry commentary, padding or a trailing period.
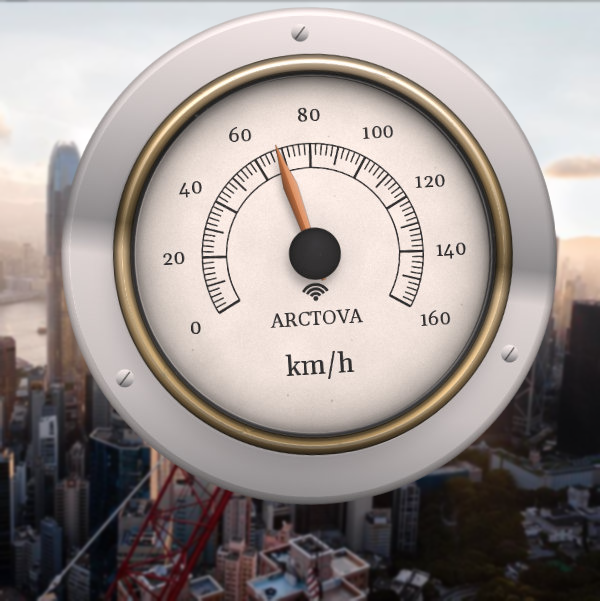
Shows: 68 km/h
